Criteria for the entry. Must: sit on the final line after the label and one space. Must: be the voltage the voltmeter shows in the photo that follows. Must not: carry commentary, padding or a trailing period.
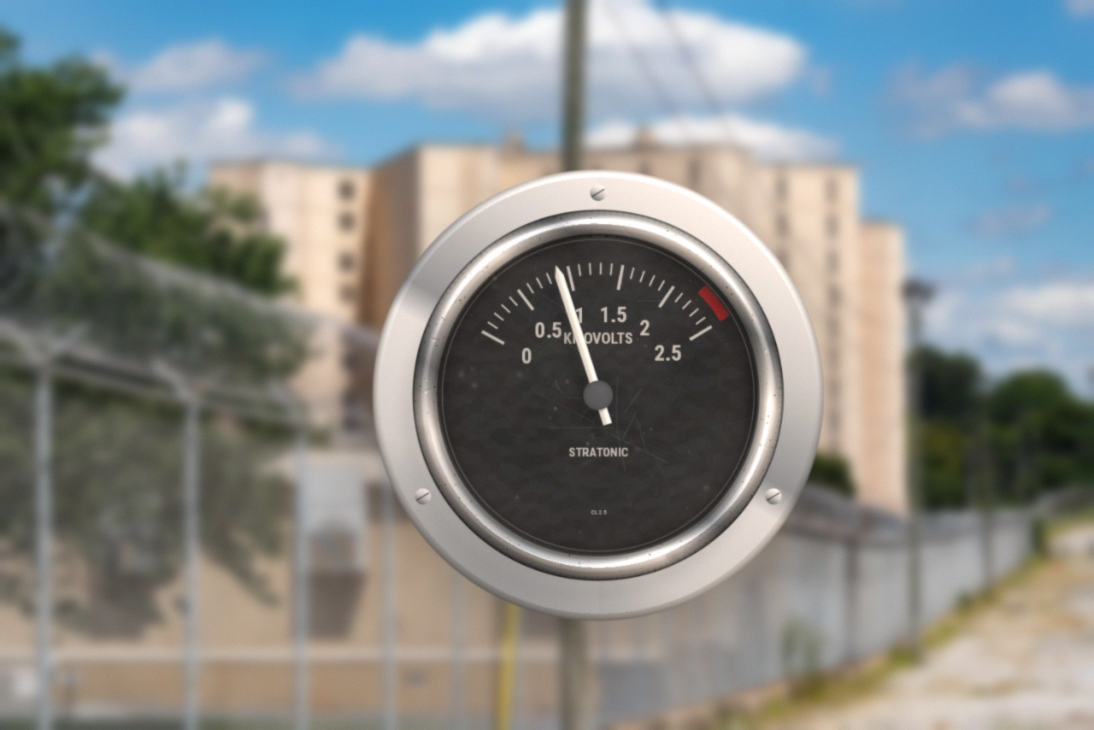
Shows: 0.9 kV
